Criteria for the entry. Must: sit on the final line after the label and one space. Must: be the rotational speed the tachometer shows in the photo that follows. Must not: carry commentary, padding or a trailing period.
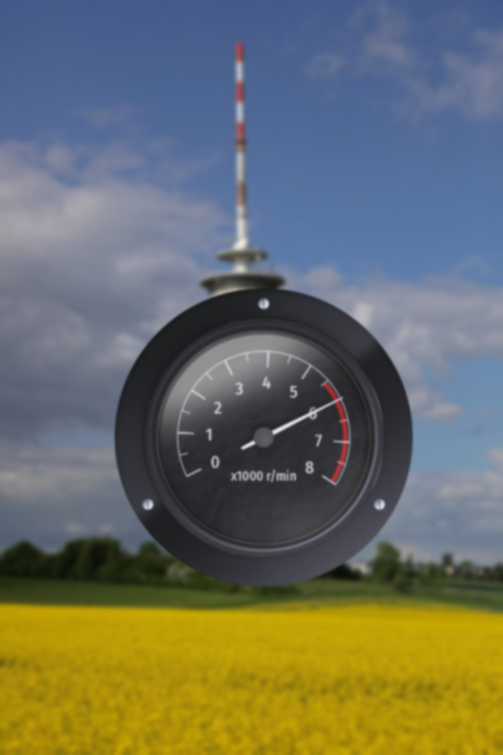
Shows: 6000 rpm
